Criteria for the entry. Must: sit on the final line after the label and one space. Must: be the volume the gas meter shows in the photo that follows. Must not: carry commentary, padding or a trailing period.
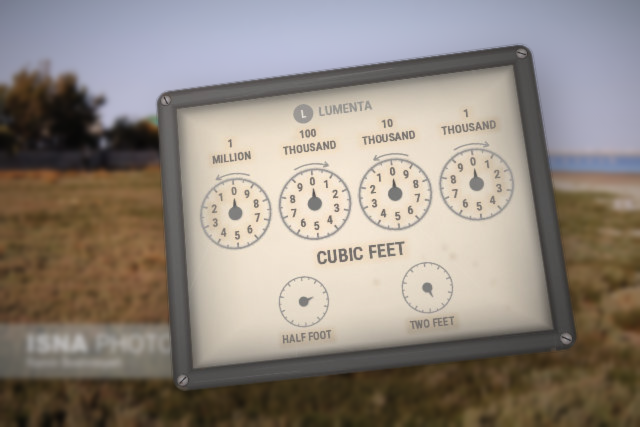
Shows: 0 ft³
